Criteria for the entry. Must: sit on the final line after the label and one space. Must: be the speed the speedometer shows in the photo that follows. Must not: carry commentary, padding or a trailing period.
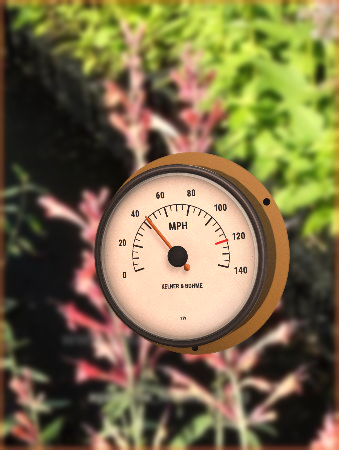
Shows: 45 mph
